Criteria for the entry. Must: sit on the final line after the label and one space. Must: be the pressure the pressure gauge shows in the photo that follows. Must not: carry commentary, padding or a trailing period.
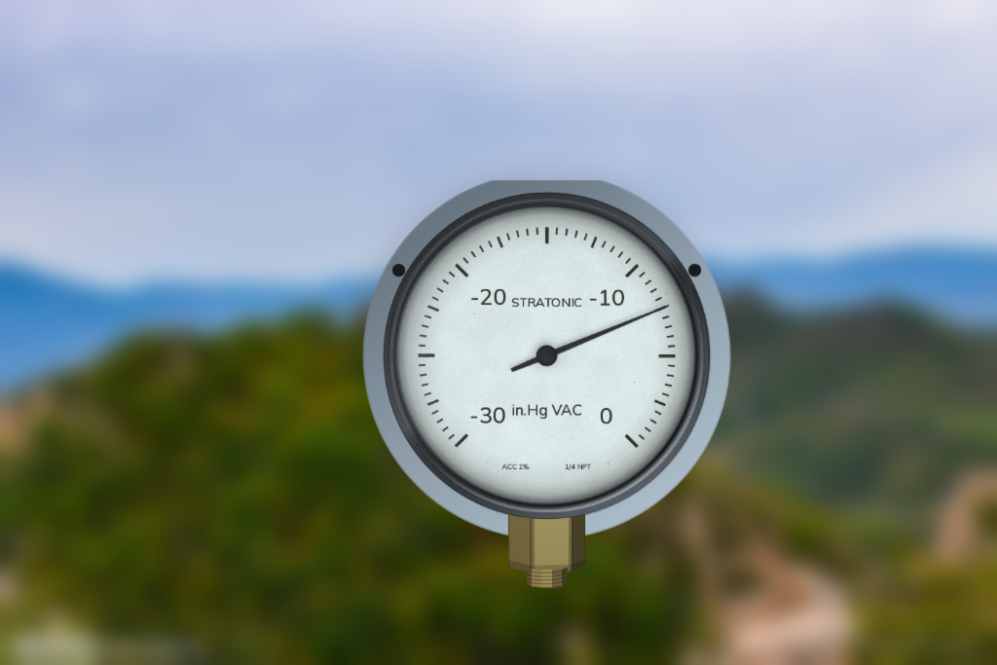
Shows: -7.5 inHg
